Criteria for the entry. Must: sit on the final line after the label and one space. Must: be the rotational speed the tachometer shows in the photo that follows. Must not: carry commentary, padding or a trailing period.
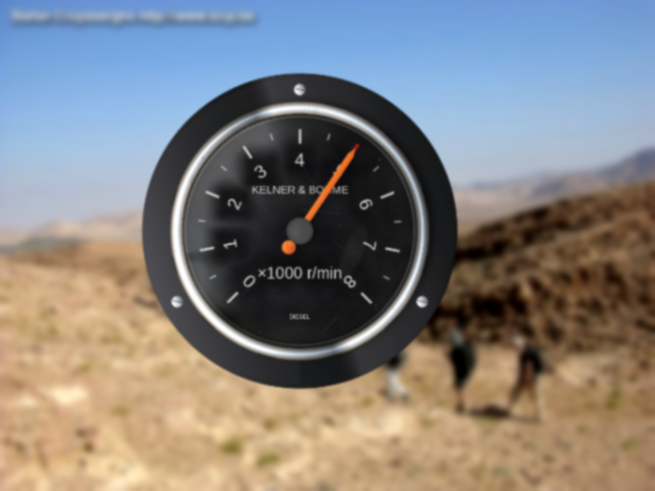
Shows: 5000 rpm
